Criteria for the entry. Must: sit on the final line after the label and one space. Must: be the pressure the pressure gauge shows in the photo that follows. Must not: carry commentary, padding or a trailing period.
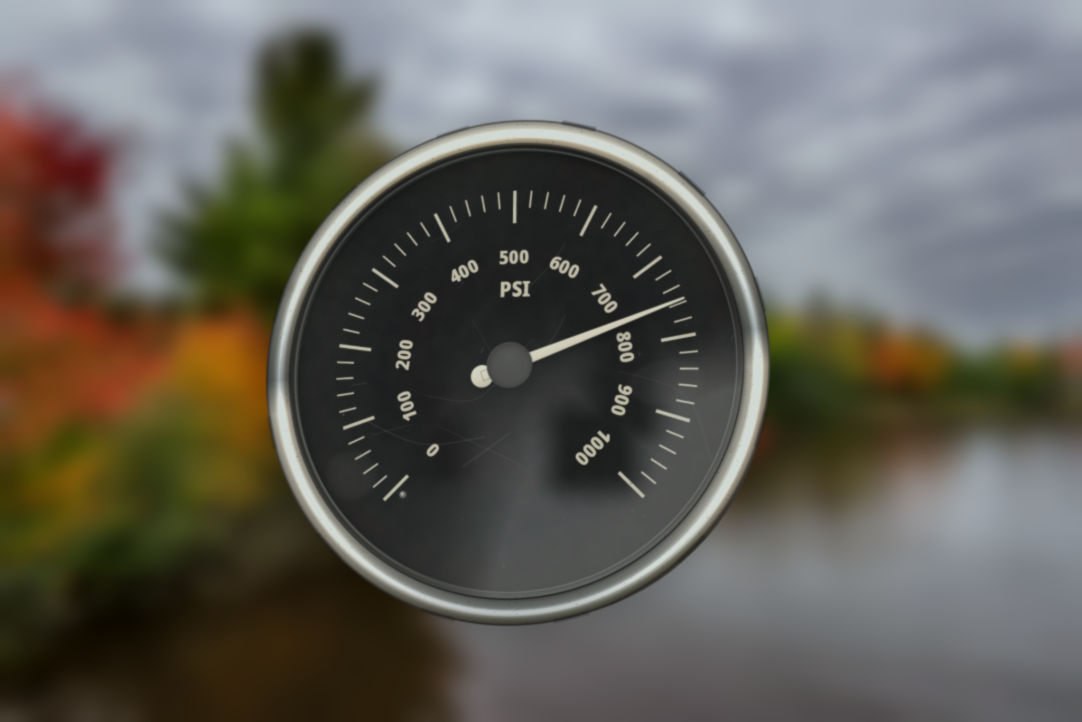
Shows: 760 psi
